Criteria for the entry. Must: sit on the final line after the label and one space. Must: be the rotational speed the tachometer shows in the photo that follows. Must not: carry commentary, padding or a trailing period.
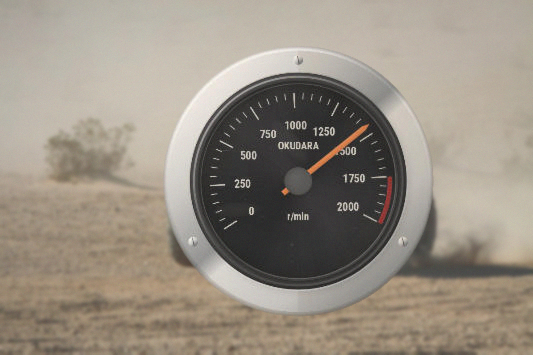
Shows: 1450 rpm
